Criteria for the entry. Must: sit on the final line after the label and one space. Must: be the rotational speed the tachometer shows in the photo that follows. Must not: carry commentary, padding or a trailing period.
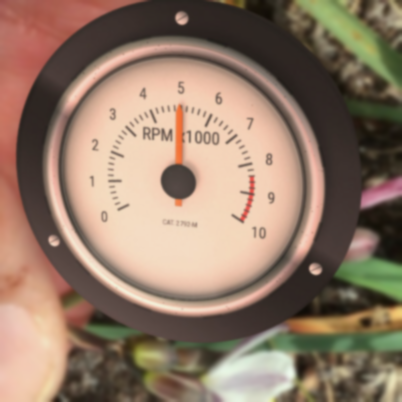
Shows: 5000 rpm
